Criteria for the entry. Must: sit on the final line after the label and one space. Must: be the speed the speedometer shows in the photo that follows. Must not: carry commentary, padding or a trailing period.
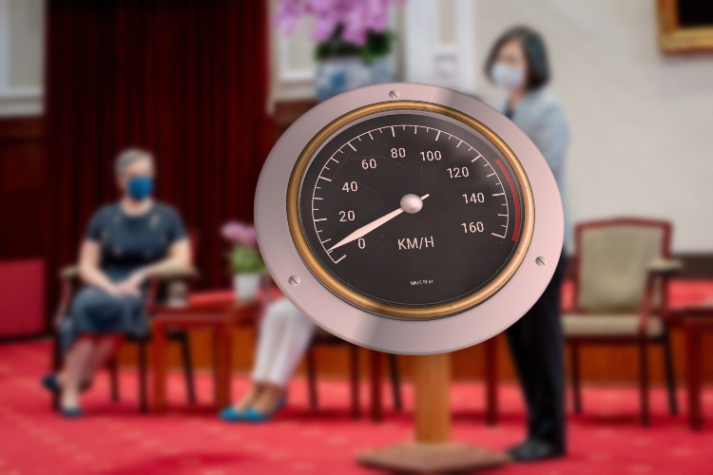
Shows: 5 km/h
